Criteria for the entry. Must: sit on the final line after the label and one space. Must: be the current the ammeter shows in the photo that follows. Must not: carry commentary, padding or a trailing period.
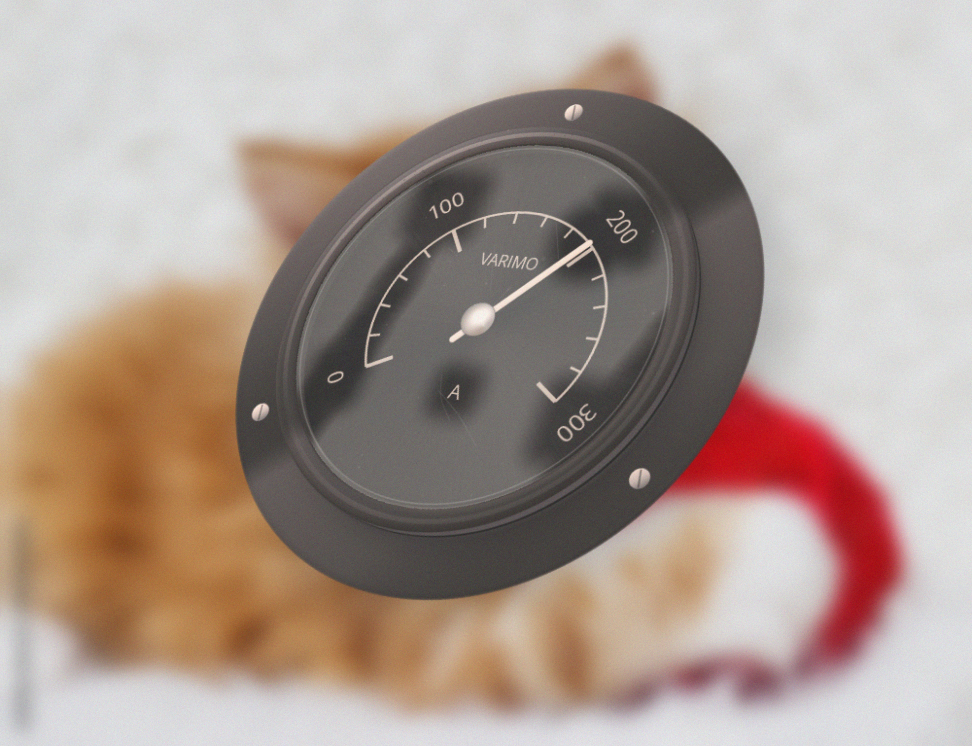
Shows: 200 A
